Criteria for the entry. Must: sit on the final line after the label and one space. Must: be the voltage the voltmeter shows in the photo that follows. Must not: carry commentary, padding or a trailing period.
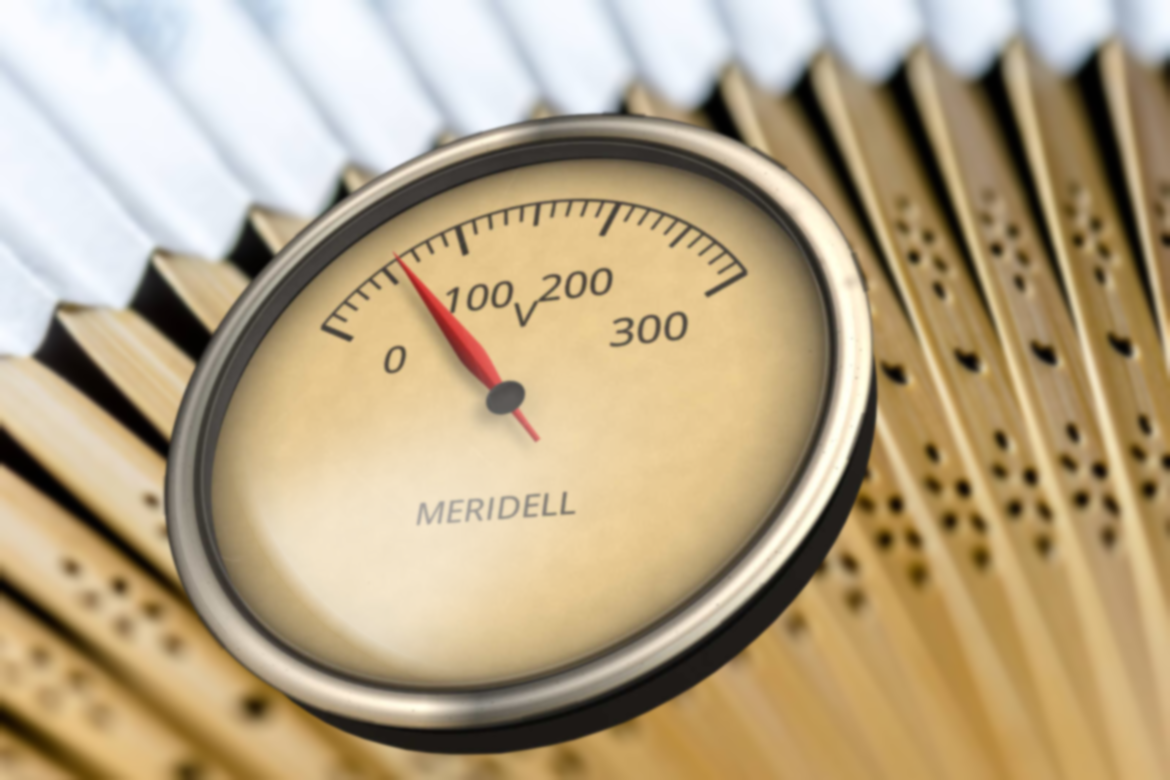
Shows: 60 V
